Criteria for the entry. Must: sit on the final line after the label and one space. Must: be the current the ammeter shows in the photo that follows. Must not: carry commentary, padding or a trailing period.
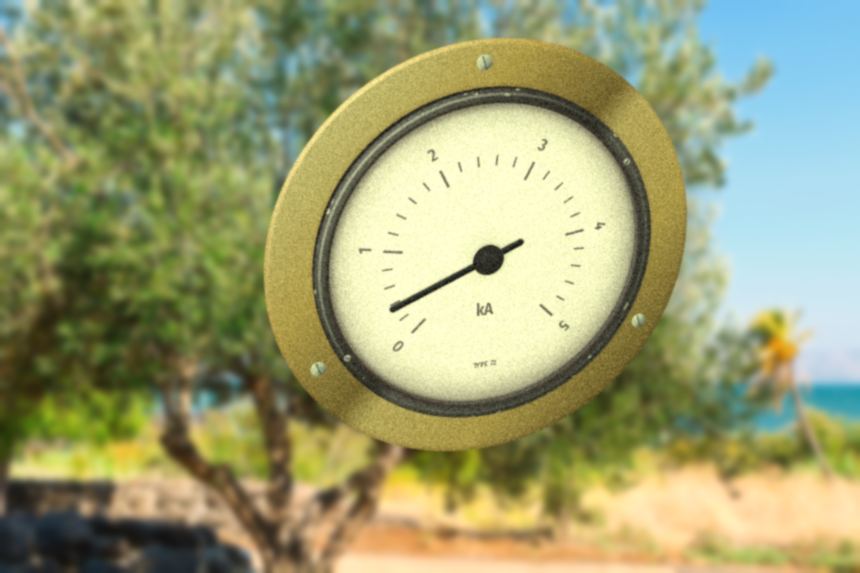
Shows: 0.4 kA
